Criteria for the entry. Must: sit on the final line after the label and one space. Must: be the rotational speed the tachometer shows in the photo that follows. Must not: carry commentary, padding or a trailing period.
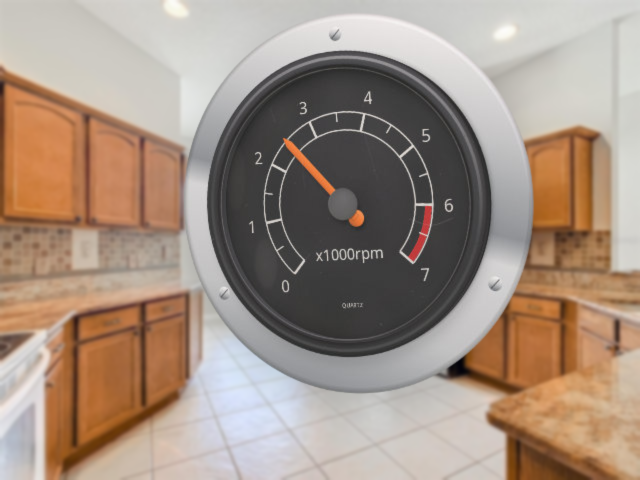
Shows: 2500 rpm
